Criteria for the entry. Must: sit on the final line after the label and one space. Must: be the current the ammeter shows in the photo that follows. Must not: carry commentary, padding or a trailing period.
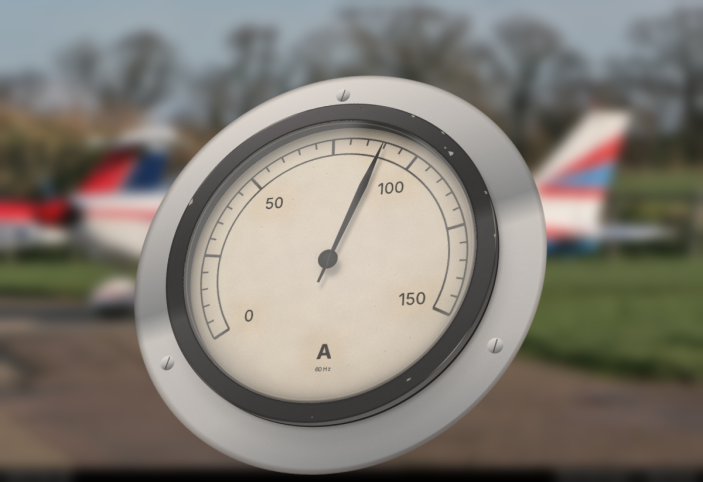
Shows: 90 A
